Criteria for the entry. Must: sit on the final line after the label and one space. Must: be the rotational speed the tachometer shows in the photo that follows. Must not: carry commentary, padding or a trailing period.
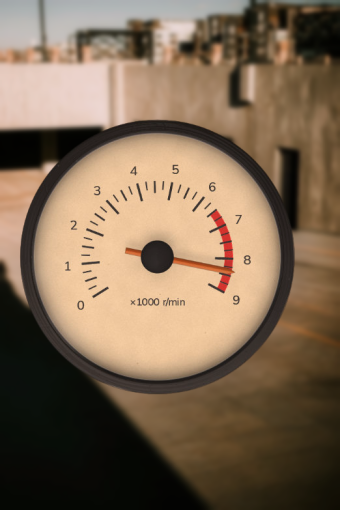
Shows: 8375 rpm
